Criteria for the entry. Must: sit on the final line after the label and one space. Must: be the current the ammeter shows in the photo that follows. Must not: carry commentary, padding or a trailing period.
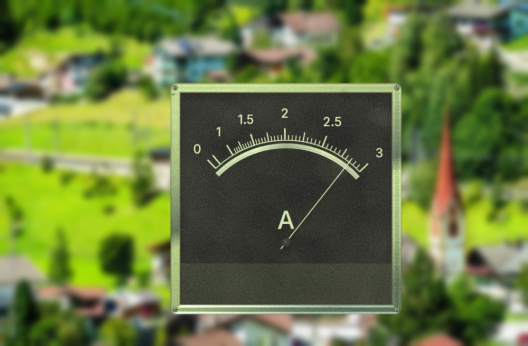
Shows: 2.85 A
